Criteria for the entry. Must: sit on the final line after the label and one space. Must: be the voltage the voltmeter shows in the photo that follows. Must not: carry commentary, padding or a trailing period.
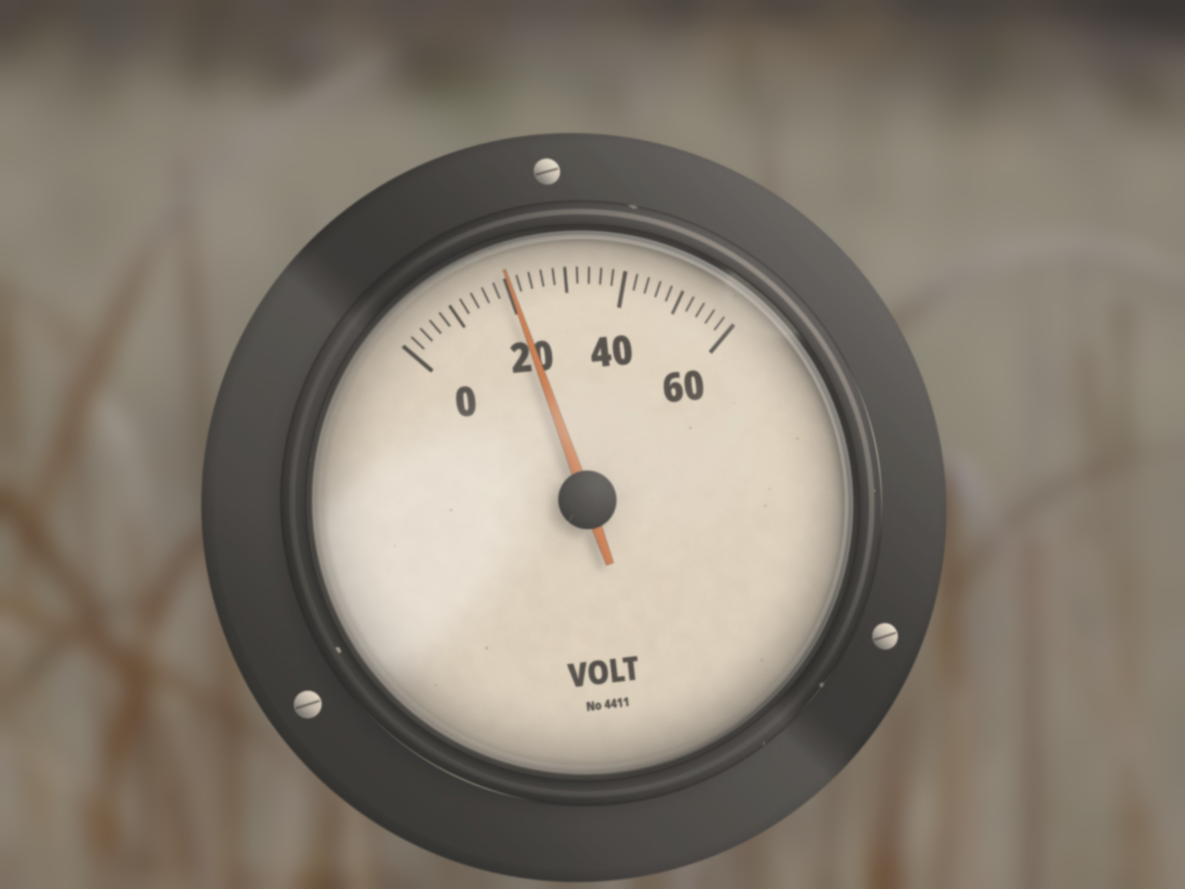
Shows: 20 V
